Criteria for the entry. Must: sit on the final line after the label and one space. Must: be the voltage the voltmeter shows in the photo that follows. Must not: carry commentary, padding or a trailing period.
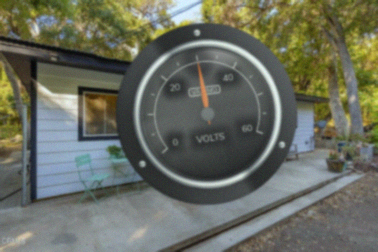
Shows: 30 V
